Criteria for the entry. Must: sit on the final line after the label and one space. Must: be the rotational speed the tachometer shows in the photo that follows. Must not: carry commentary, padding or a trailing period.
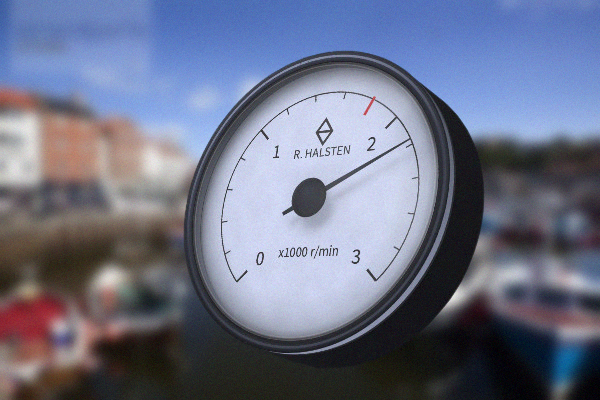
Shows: 2200 rpm
